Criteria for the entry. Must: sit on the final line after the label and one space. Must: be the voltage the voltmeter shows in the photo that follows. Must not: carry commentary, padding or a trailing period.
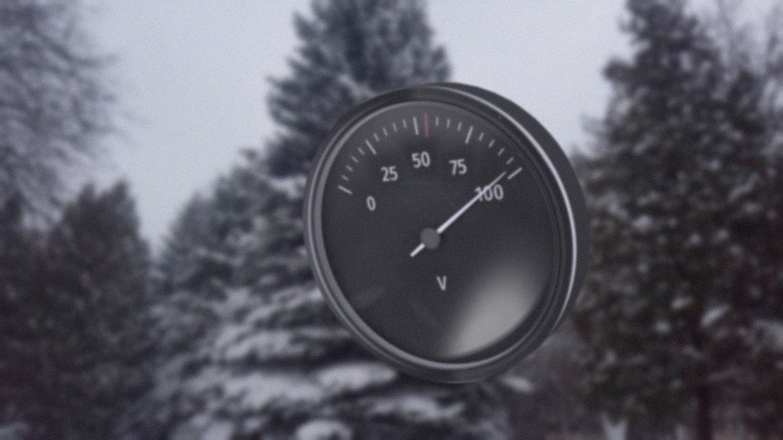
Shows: 97.5 V
